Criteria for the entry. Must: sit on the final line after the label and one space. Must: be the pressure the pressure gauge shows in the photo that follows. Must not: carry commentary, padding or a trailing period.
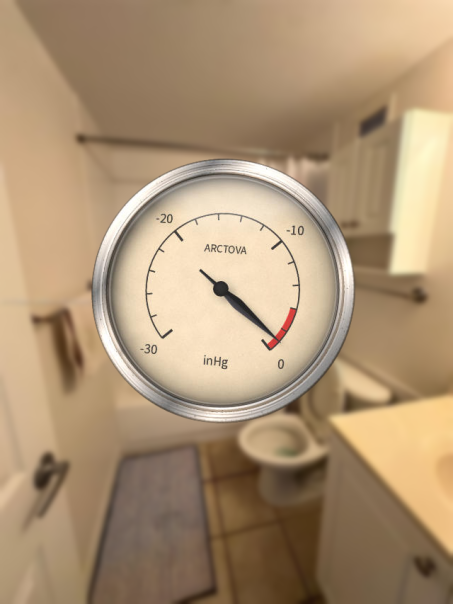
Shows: -1 inHg
